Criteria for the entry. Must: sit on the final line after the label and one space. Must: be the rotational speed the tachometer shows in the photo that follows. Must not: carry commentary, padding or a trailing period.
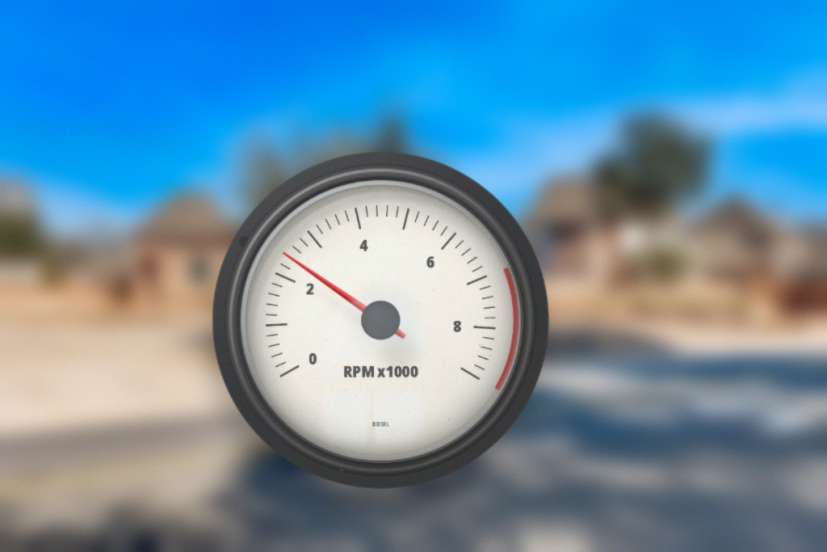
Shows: 2400 rpm
